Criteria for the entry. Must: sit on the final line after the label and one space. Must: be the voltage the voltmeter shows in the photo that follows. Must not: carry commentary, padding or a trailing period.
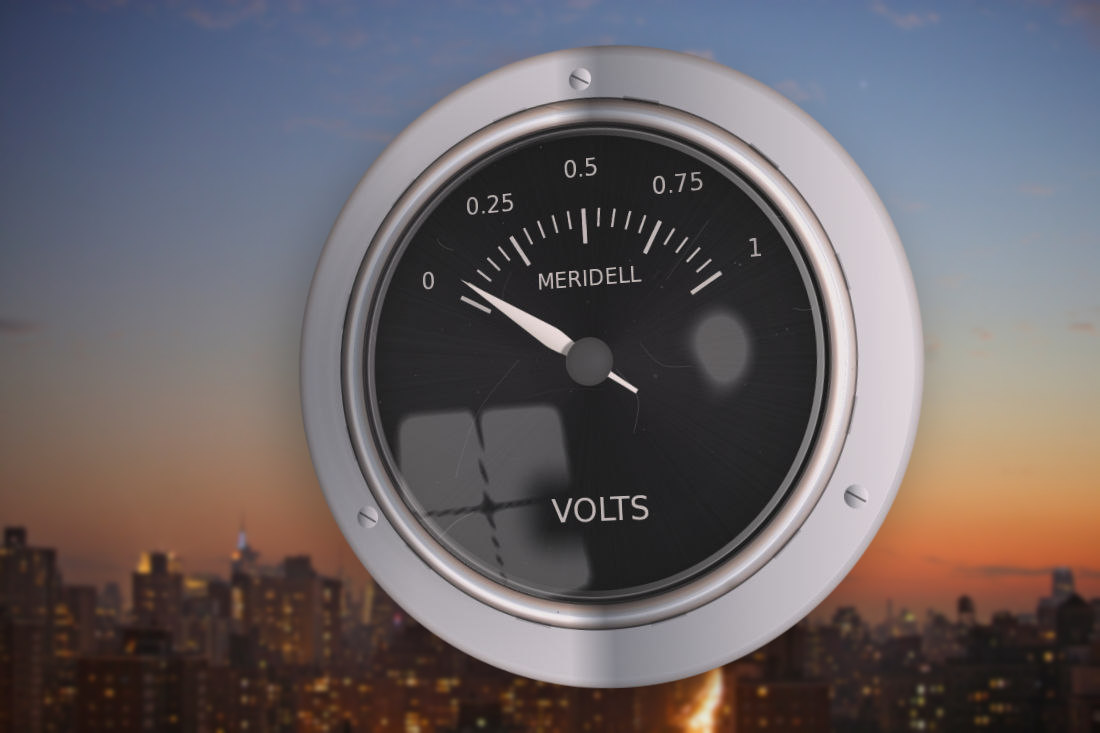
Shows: 0.05 V
